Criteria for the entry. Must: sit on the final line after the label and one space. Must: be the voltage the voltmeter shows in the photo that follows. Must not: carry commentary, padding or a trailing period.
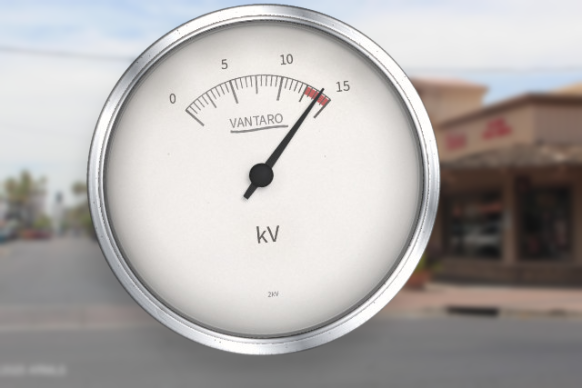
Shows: 14 kV
